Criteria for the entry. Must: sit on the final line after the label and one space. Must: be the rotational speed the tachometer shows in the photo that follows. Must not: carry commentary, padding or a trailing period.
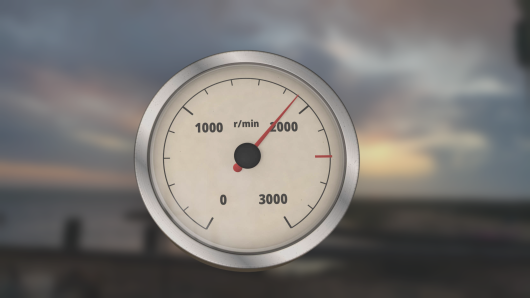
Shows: 1900 rpm
